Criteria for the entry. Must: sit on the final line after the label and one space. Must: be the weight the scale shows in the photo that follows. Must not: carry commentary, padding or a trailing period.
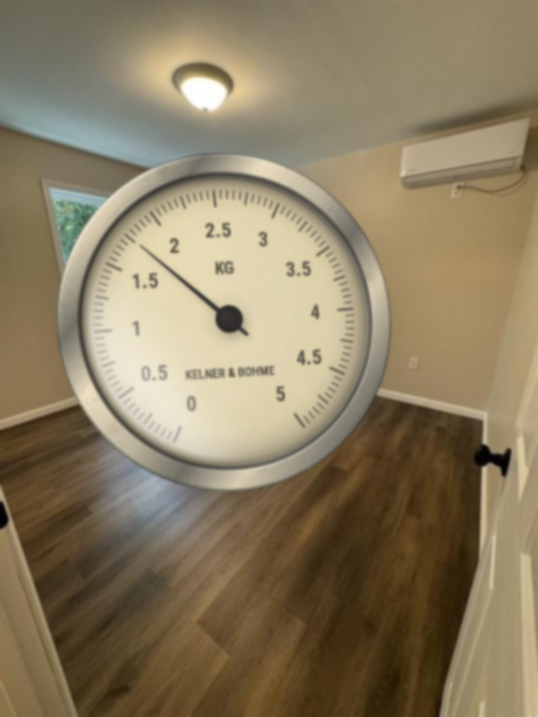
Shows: 1.75 kg
